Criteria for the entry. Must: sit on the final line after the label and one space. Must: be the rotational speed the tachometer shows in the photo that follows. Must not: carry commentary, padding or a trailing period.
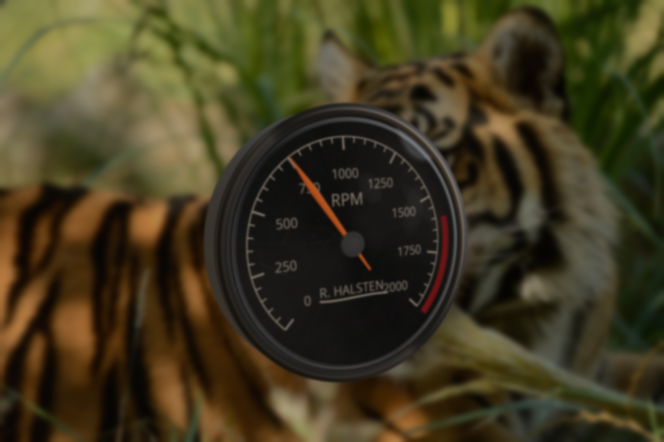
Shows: 750 rpm
